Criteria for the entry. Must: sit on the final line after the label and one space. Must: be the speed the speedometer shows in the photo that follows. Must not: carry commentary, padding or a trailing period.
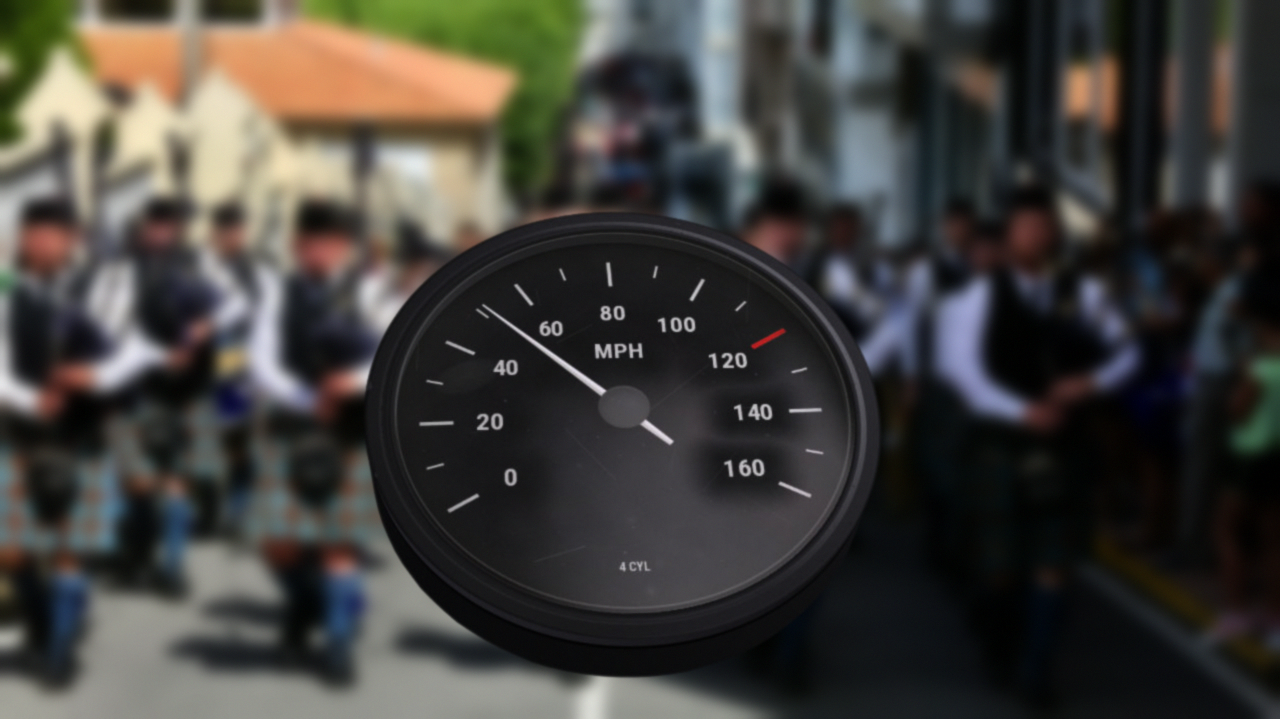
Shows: 50 mph
